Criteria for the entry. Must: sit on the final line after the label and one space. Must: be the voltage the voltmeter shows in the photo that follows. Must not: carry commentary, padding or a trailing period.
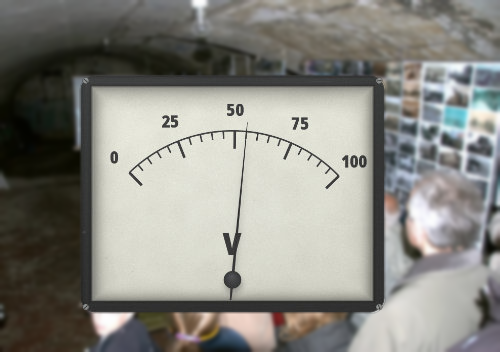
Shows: 55 V
